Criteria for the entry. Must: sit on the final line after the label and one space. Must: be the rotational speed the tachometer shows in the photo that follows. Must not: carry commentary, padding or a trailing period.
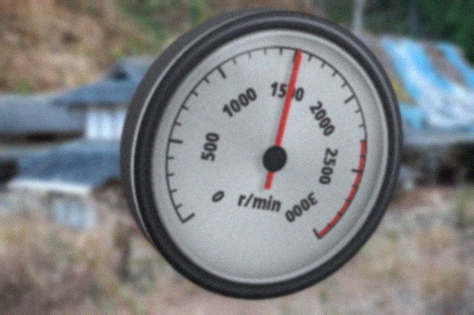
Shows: 1500 rpm
